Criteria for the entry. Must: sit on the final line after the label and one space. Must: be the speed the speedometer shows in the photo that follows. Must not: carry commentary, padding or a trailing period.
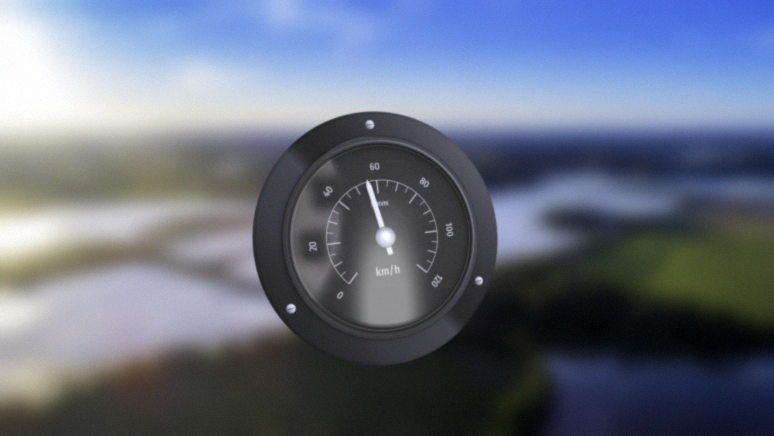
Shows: 55 km/h
